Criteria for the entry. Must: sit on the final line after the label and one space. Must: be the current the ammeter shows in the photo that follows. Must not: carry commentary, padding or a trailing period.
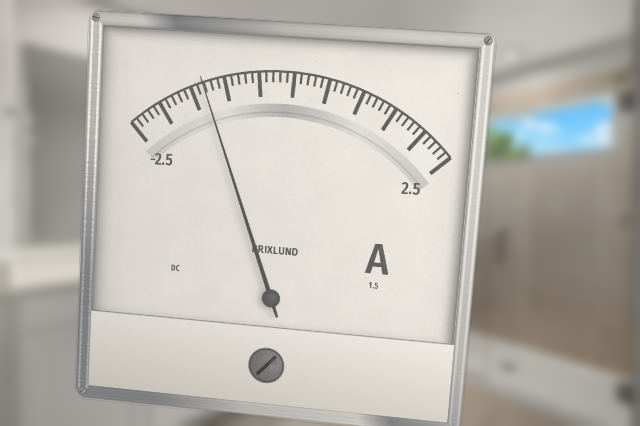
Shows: -1.3 A
